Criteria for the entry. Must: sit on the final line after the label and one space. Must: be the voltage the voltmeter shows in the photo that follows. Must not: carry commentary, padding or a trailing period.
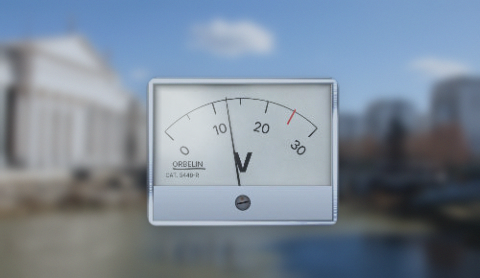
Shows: 12.5 V
